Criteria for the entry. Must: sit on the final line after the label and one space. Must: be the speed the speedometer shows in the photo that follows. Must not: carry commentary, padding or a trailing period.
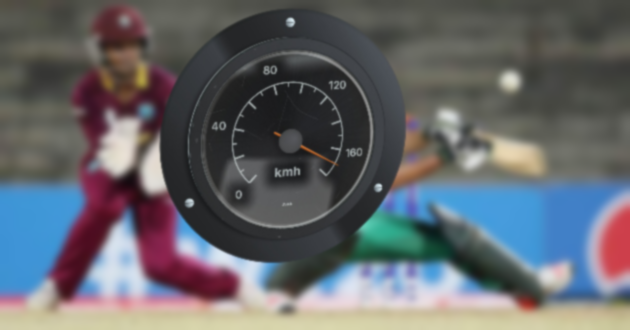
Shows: 170 km/h
